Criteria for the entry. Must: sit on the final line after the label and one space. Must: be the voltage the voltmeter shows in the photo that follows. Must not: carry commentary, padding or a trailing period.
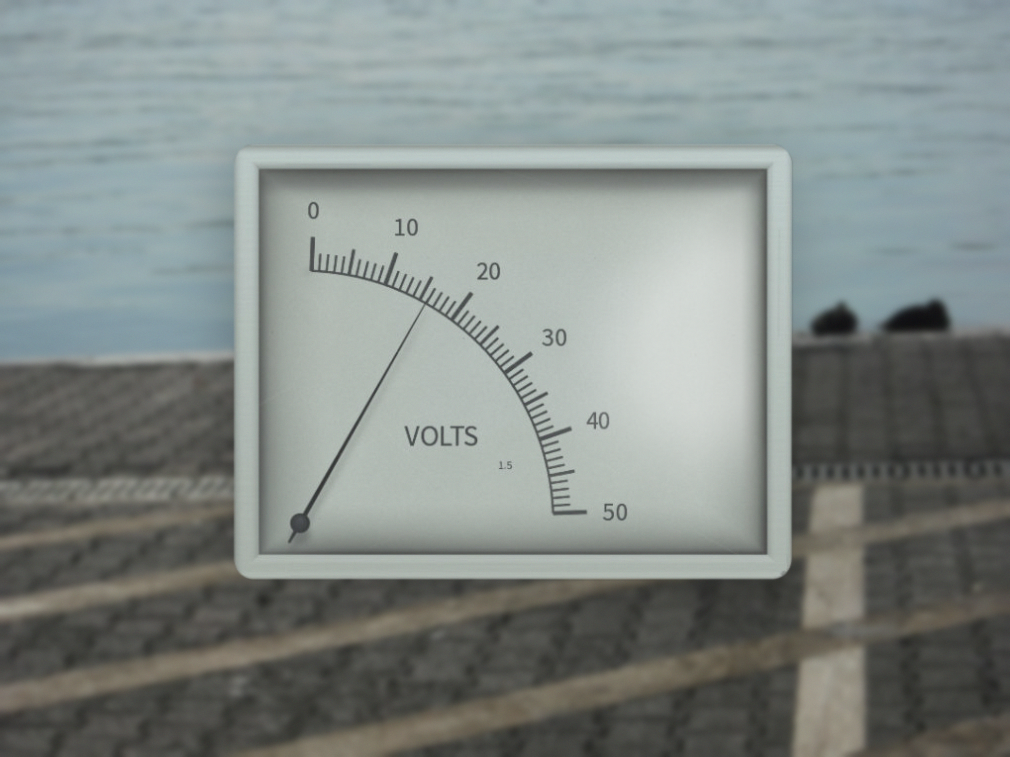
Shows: 16 V
